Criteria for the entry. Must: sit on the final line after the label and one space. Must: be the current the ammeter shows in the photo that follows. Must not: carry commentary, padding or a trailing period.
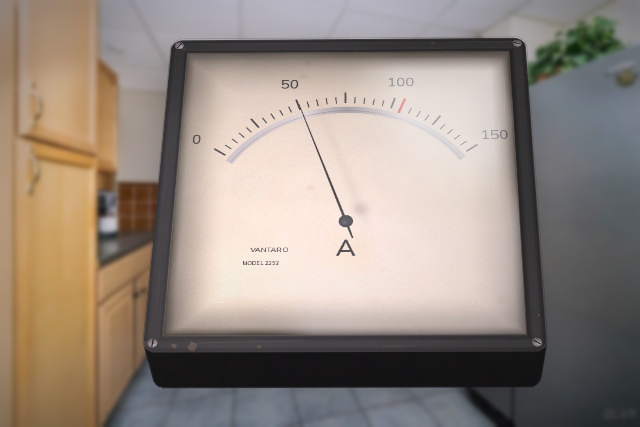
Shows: 50 A
